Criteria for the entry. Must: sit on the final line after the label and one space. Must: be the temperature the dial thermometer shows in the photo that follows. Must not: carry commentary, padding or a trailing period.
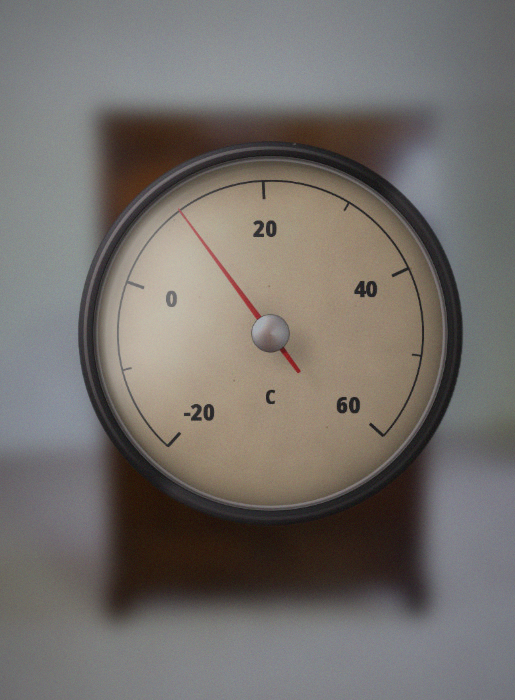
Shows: 10 °C
